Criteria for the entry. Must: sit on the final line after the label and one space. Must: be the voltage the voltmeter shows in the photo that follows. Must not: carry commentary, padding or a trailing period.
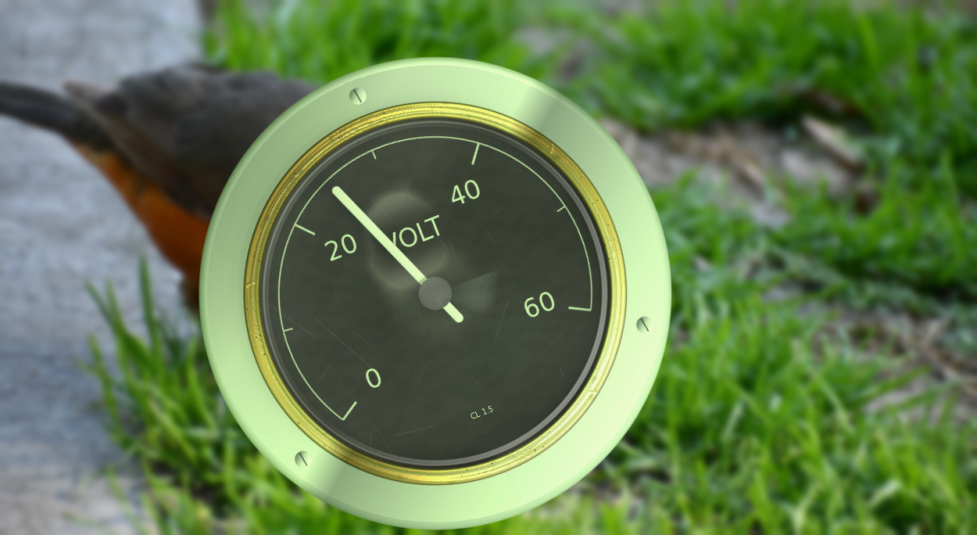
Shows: 25 V
